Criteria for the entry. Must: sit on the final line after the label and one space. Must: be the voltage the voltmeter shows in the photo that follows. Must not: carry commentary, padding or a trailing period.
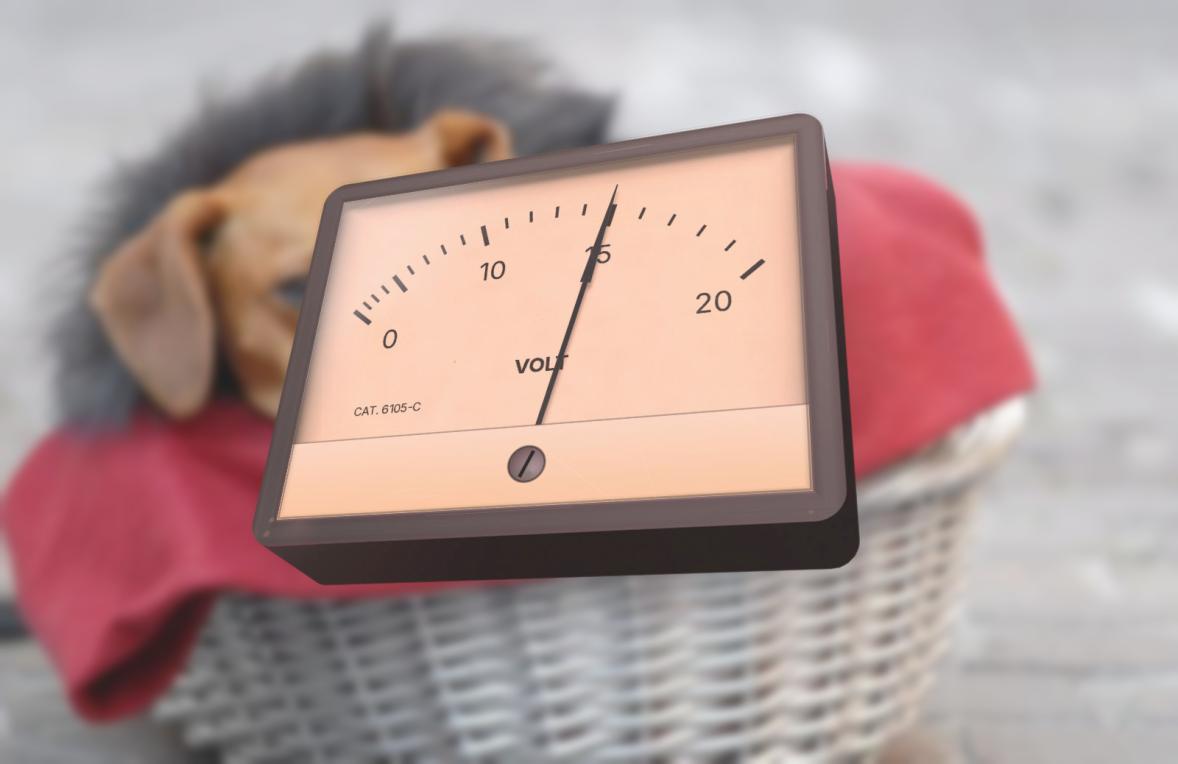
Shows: 15 V
